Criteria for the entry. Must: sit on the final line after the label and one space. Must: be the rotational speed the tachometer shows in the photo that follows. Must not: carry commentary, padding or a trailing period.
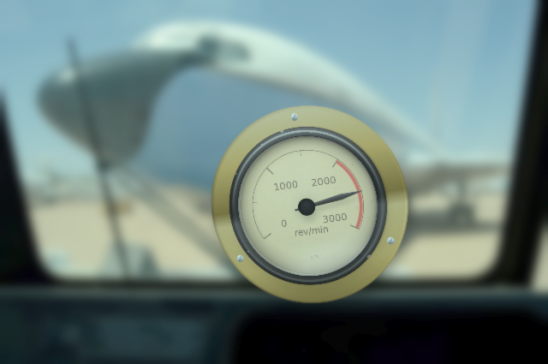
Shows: 2500 rpm
